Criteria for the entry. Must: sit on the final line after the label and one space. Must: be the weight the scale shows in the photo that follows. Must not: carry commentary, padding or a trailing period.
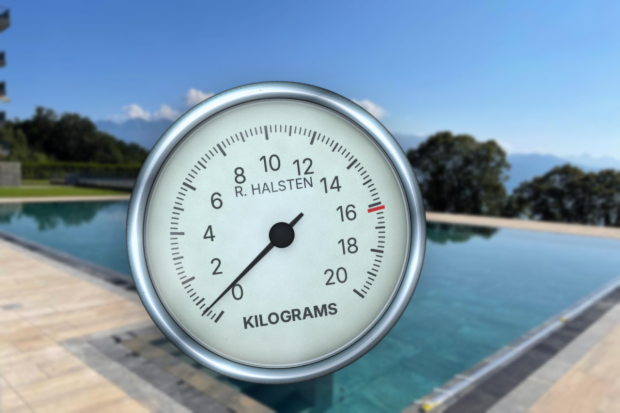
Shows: 0.6 kg
